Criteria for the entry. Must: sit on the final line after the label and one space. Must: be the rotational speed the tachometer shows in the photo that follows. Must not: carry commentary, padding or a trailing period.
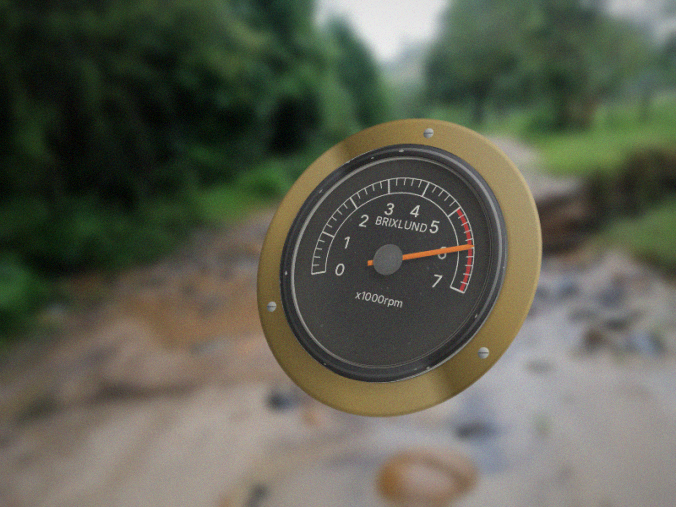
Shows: 6000 rpm
